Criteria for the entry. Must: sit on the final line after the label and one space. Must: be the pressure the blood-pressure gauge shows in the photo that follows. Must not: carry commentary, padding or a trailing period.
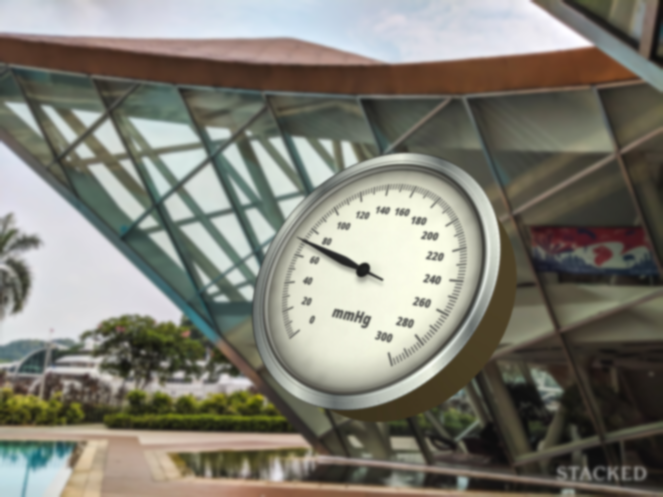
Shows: 70 mmHg
